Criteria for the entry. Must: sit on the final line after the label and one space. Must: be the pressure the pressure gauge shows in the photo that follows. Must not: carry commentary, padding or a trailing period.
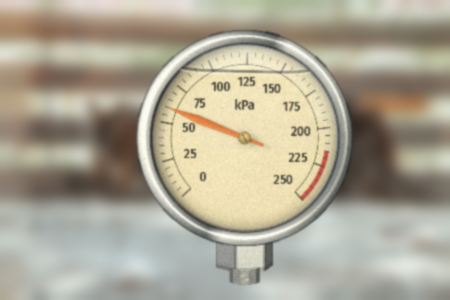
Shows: 60 kPa
